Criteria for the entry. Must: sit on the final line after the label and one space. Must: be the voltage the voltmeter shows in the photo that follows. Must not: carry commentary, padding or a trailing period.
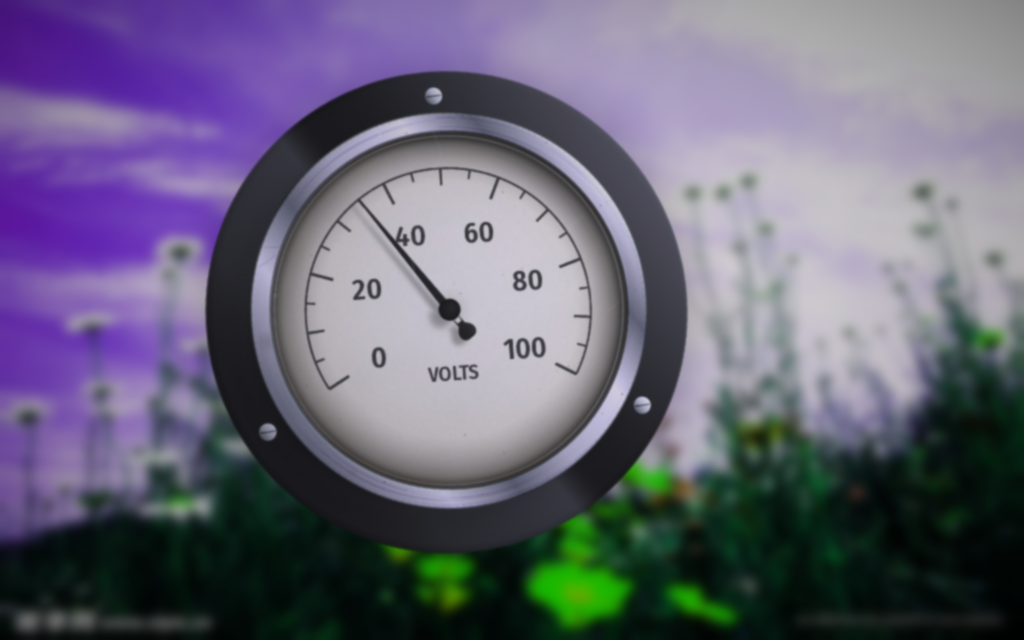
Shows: 35 V
